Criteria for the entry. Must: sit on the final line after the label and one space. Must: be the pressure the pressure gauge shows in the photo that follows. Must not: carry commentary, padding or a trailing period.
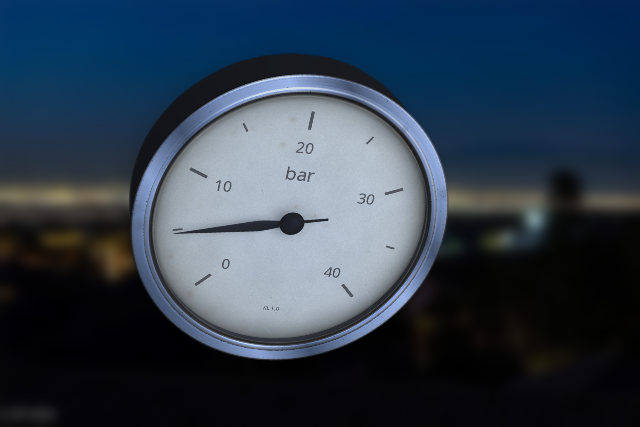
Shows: 5 bar
